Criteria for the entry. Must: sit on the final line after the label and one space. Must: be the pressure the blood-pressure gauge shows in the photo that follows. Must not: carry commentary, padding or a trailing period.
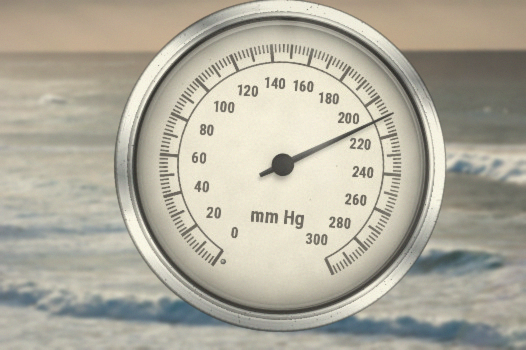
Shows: 210 mmHg
